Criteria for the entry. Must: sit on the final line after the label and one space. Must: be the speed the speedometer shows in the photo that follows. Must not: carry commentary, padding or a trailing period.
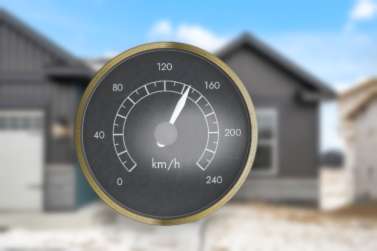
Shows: 145 km/h
